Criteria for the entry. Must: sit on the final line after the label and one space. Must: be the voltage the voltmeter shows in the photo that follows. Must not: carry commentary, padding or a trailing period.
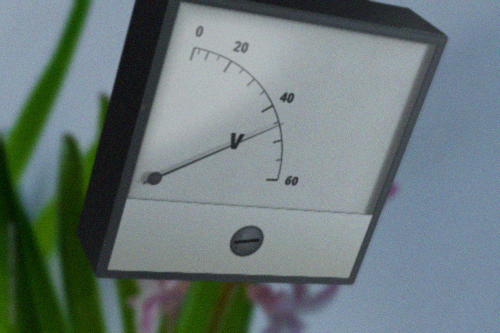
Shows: 45 V
